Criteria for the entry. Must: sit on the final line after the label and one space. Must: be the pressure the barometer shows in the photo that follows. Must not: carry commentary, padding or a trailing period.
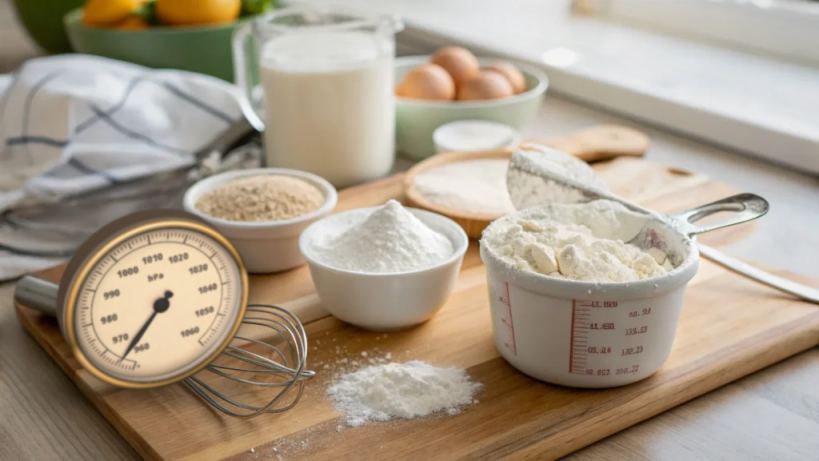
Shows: 965 hPa
